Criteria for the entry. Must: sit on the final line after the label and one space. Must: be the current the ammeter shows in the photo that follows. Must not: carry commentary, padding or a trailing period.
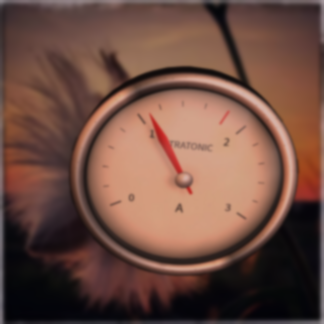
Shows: 1.1 A
